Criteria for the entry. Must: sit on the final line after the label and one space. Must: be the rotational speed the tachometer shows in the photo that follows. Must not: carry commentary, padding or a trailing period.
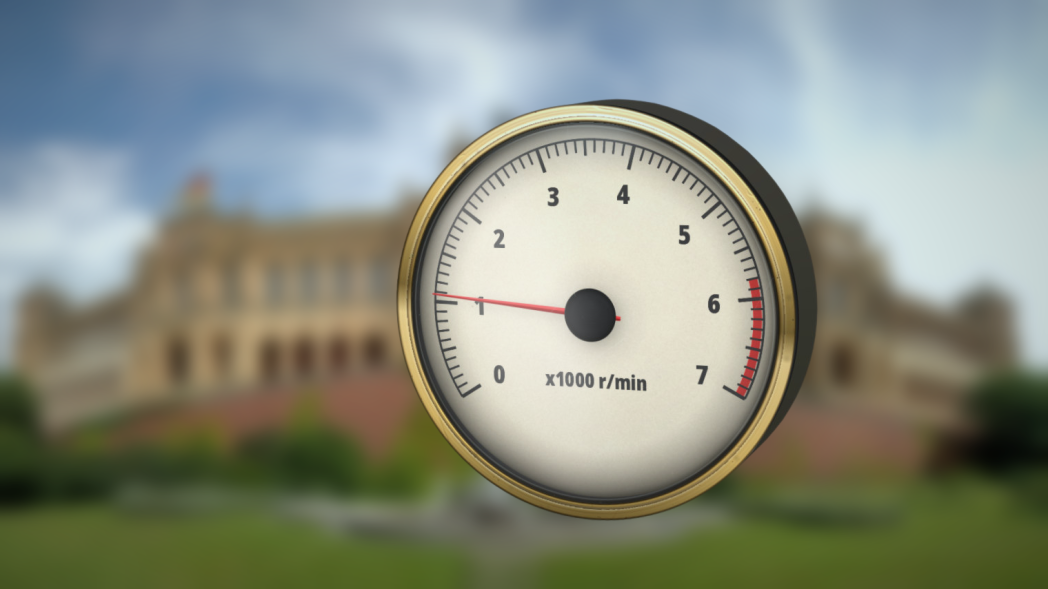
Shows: 1100 rpm
